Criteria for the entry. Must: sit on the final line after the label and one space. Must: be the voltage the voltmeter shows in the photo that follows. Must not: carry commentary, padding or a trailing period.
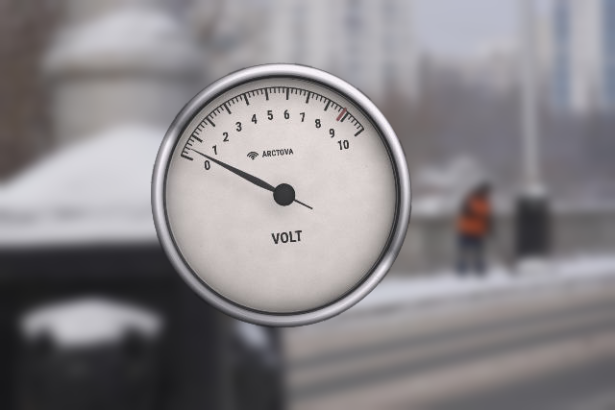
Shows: 0.4 V
